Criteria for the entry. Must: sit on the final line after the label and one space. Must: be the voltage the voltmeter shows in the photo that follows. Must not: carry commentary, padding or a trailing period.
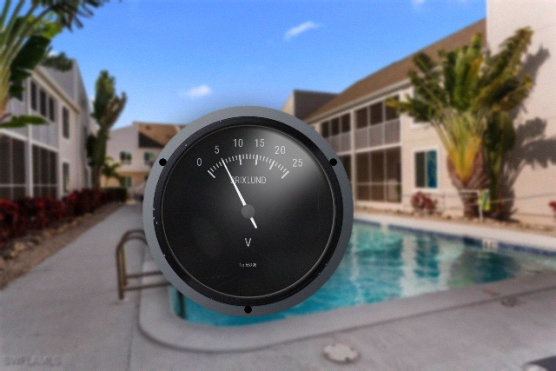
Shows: 5 V
